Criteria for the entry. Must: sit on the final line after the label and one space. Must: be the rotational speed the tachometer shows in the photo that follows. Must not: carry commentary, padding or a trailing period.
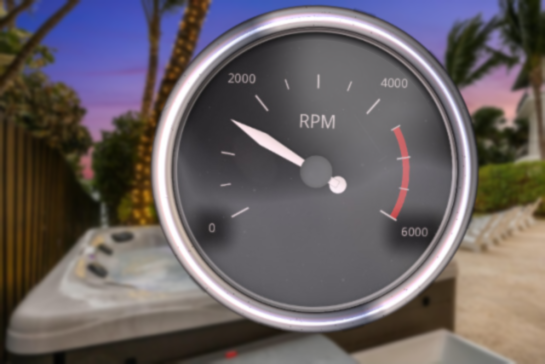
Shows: 1500 rpm
